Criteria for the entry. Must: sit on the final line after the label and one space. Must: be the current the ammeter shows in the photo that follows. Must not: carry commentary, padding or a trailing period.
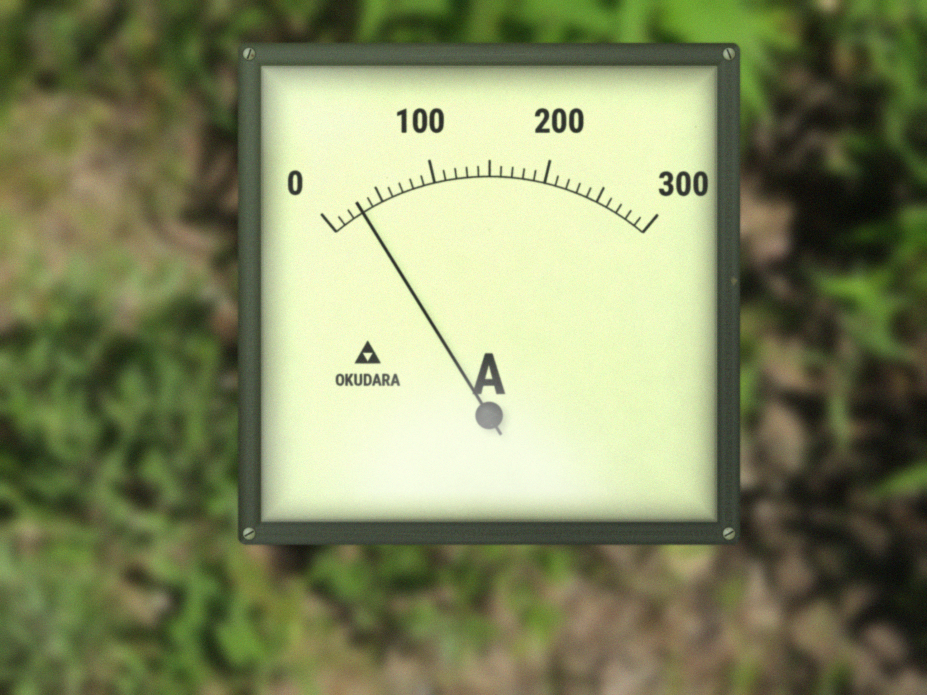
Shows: 30 A
